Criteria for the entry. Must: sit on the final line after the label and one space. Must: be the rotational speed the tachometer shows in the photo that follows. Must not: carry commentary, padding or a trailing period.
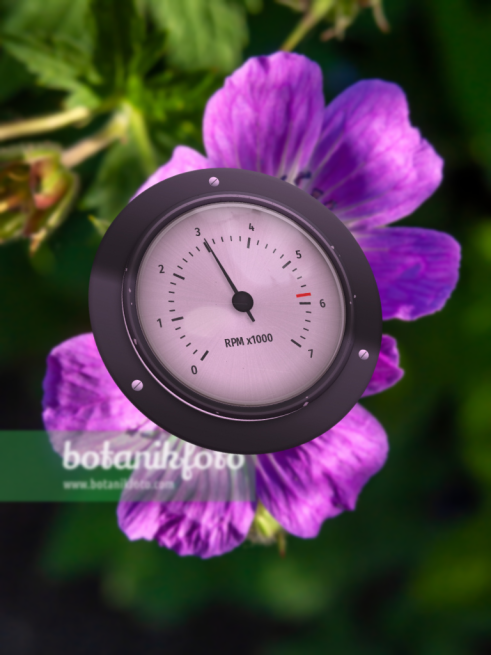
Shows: 3000 rpm
